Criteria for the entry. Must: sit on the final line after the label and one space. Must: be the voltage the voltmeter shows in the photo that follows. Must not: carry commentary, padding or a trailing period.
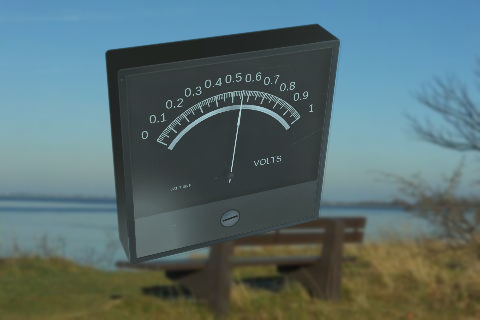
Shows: 0.55 V
